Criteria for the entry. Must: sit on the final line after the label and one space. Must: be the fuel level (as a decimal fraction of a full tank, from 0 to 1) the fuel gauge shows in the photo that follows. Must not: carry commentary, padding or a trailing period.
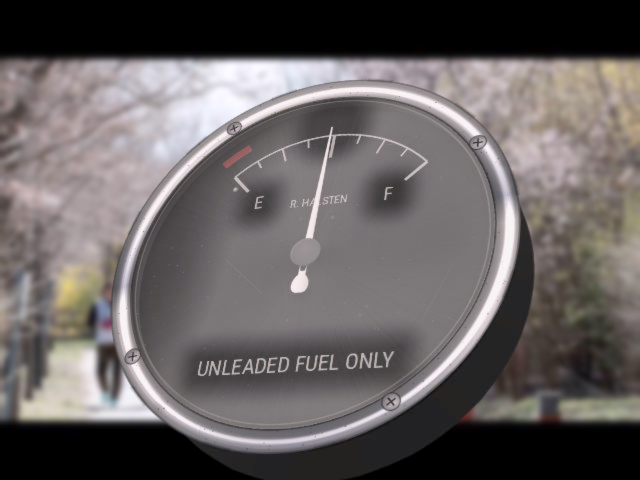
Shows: 0.5
